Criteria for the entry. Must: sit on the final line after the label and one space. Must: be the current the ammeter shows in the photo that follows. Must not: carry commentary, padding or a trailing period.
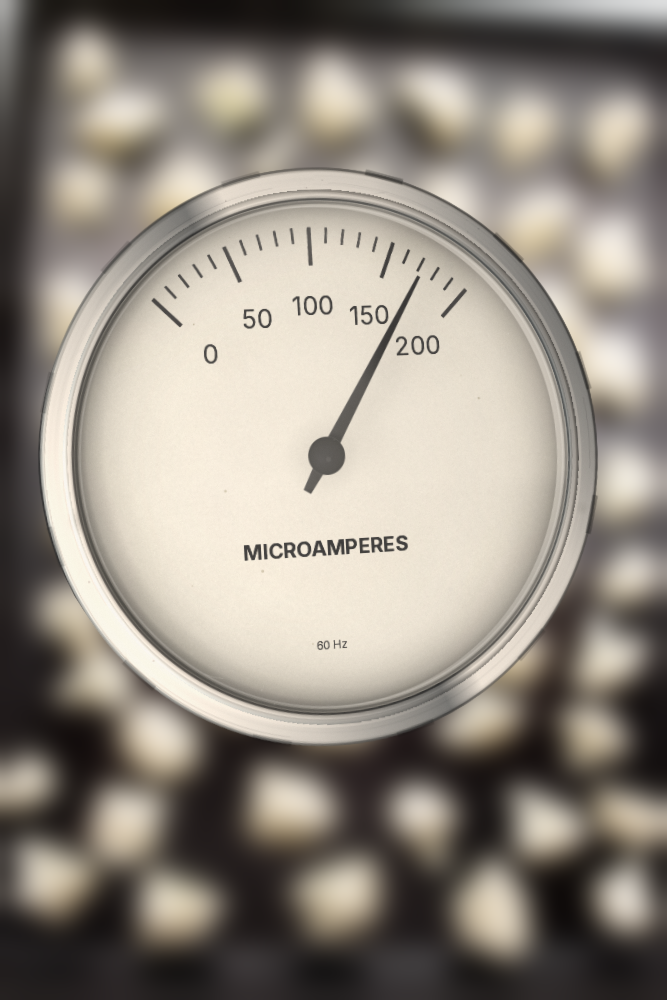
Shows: 170 µA
